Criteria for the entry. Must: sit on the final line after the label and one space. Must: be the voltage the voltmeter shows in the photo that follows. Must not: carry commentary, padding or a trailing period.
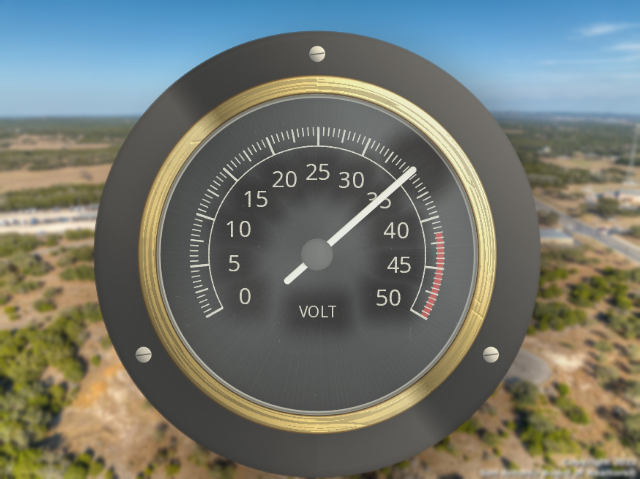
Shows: 35 V
